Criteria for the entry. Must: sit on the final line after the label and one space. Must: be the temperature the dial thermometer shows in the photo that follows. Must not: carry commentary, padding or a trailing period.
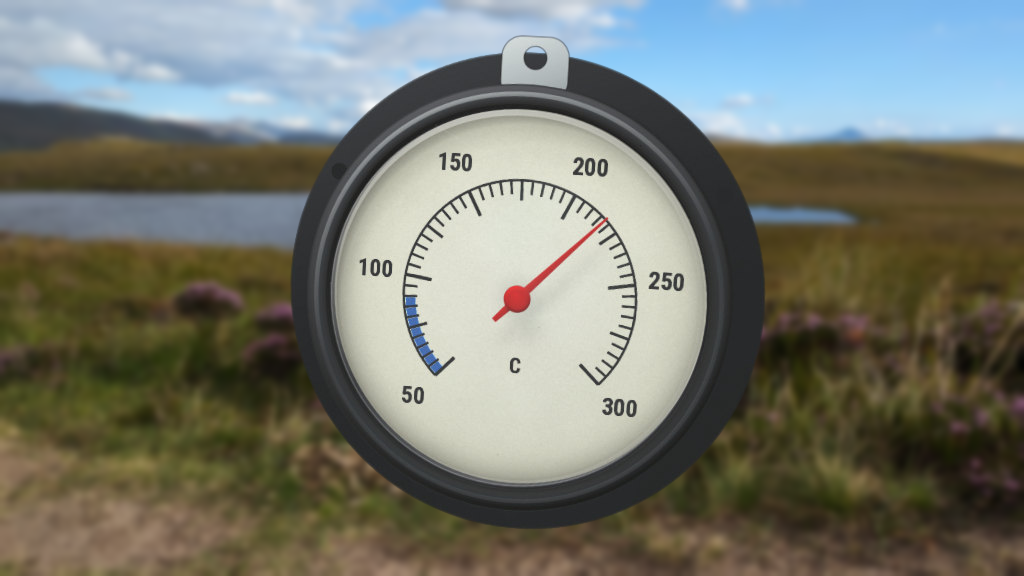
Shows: 217.5 °C
